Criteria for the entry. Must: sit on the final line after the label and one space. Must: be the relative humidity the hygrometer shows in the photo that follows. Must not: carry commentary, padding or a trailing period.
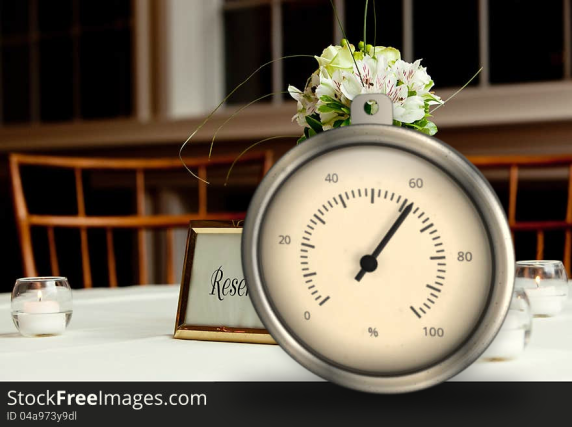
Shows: 62 %
